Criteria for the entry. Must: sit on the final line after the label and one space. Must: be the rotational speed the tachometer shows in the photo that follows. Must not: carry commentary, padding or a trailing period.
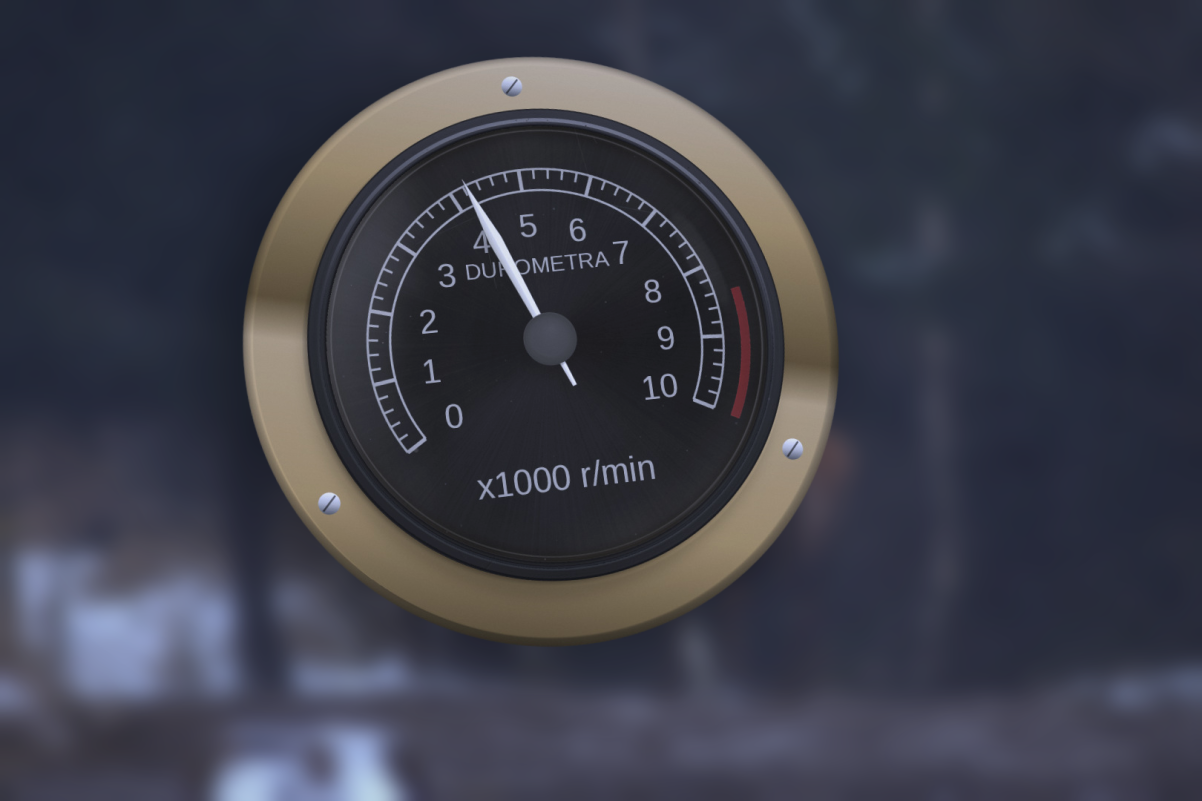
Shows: 4200 rpm
